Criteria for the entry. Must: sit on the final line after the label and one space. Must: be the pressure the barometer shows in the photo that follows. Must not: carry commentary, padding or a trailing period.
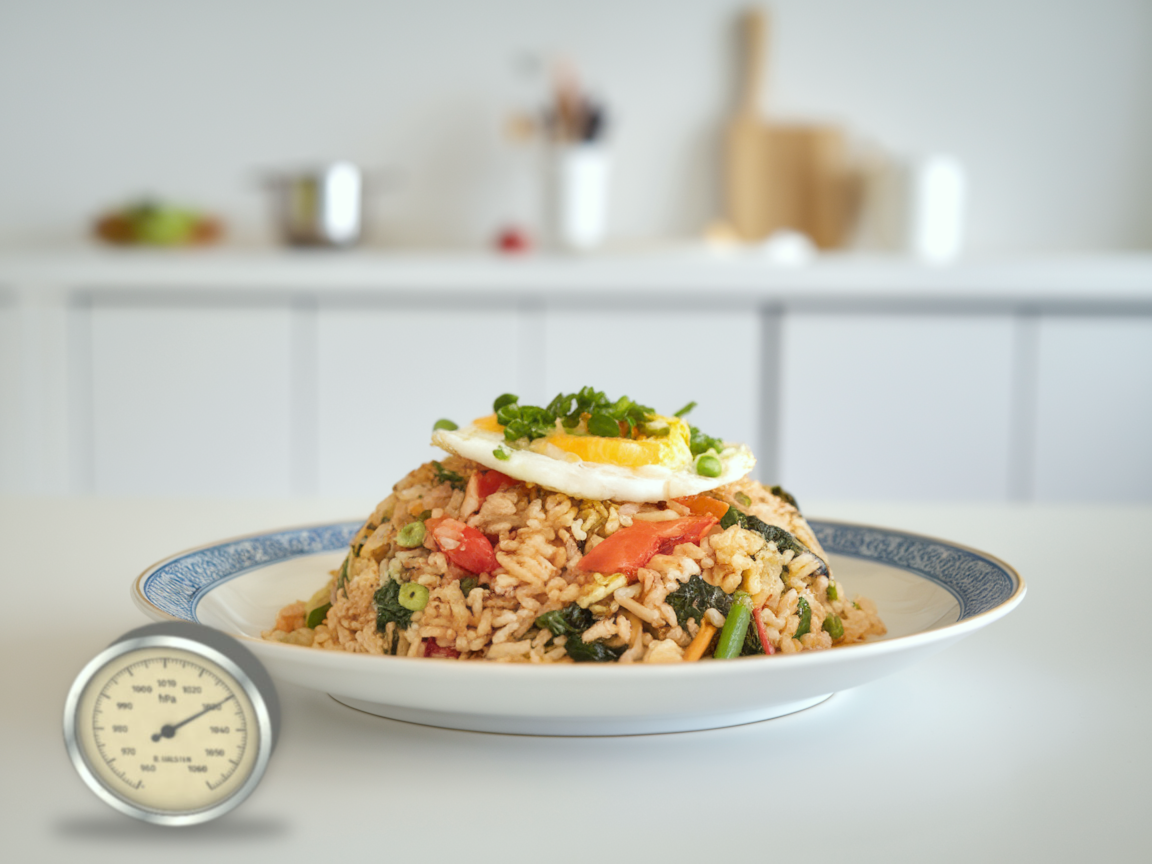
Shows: 1030 hPa
